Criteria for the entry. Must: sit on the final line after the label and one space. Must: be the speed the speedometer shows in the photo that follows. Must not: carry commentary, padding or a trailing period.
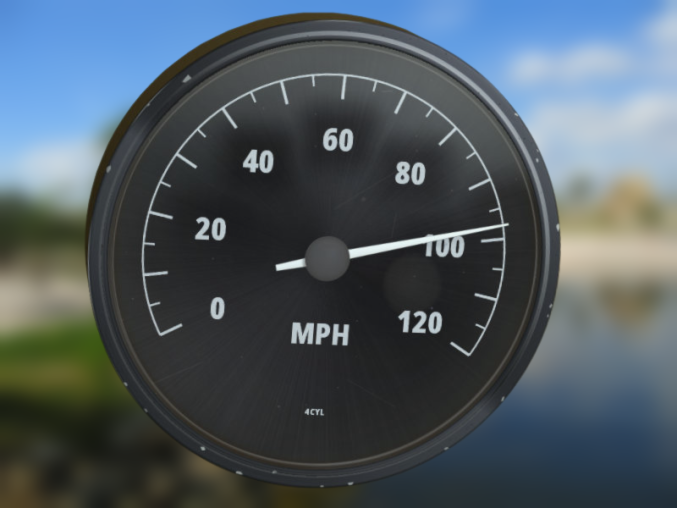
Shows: 97.5 mph
